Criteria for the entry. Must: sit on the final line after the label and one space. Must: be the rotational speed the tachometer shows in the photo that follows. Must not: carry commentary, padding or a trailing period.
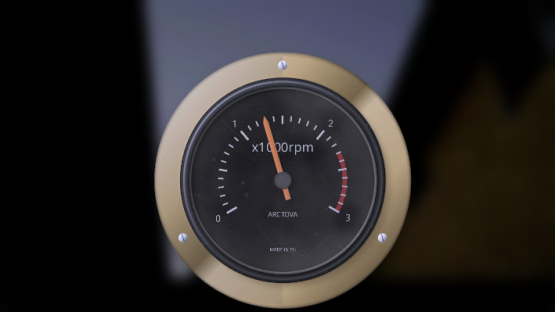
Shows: 1300 rpm
